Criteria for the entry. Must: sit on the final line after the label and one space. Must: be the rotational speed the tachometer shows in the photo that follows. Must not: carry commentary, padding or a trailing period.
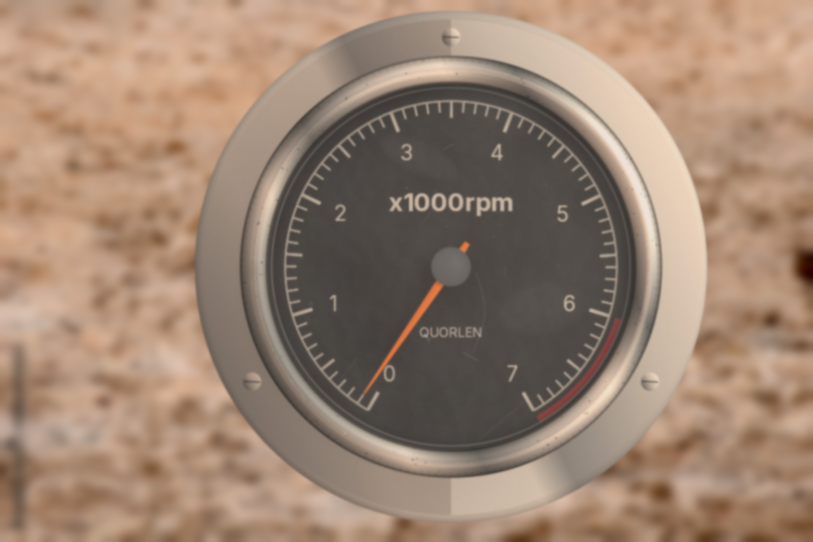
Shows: 100 rpm
